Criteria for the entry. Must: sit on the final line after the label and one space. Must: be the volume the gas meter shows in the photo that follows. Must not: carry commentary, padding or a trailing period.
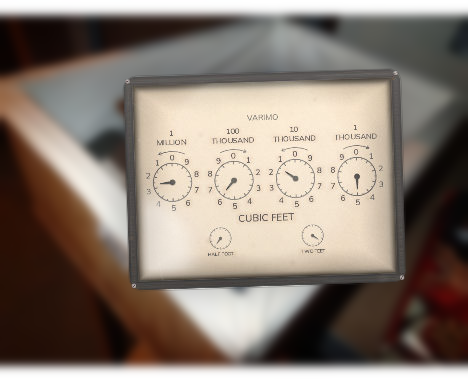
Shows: 261500 ft³
